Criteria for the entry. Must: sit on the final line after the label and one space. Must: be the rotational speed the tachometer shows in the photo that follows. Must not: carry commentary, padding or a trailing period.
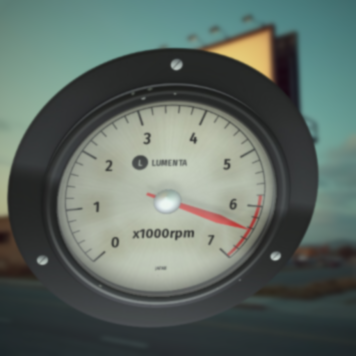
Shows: 6400 rpm
